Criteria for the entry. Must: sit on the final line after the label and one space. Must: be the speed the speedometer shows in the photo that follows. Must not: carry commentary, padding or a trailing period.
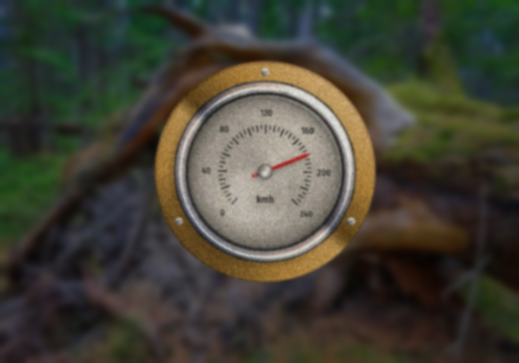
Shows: 180 km/h
